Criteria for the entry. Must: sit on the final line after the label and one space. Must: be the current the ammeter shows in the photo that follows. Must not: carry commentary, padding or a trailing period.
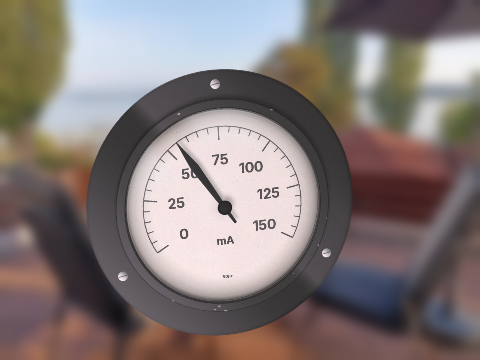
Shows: 55 mA
